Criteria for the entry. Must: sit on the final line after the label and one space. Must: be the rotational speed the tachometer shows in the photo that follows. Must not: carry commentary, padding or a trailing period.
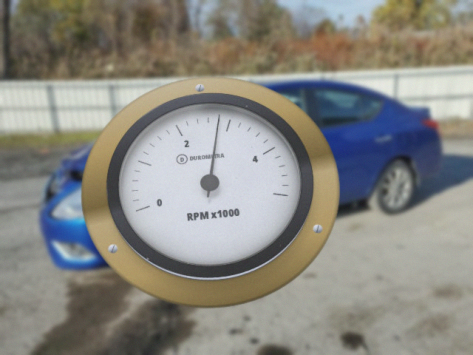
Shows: 2800 rpm
